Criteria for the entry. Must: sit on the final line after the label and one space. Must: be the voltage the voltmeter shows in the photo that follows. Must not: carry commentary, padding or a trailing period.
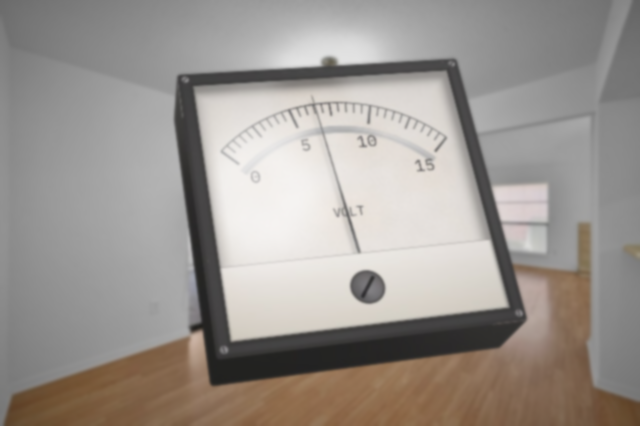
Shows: 6.5 V
